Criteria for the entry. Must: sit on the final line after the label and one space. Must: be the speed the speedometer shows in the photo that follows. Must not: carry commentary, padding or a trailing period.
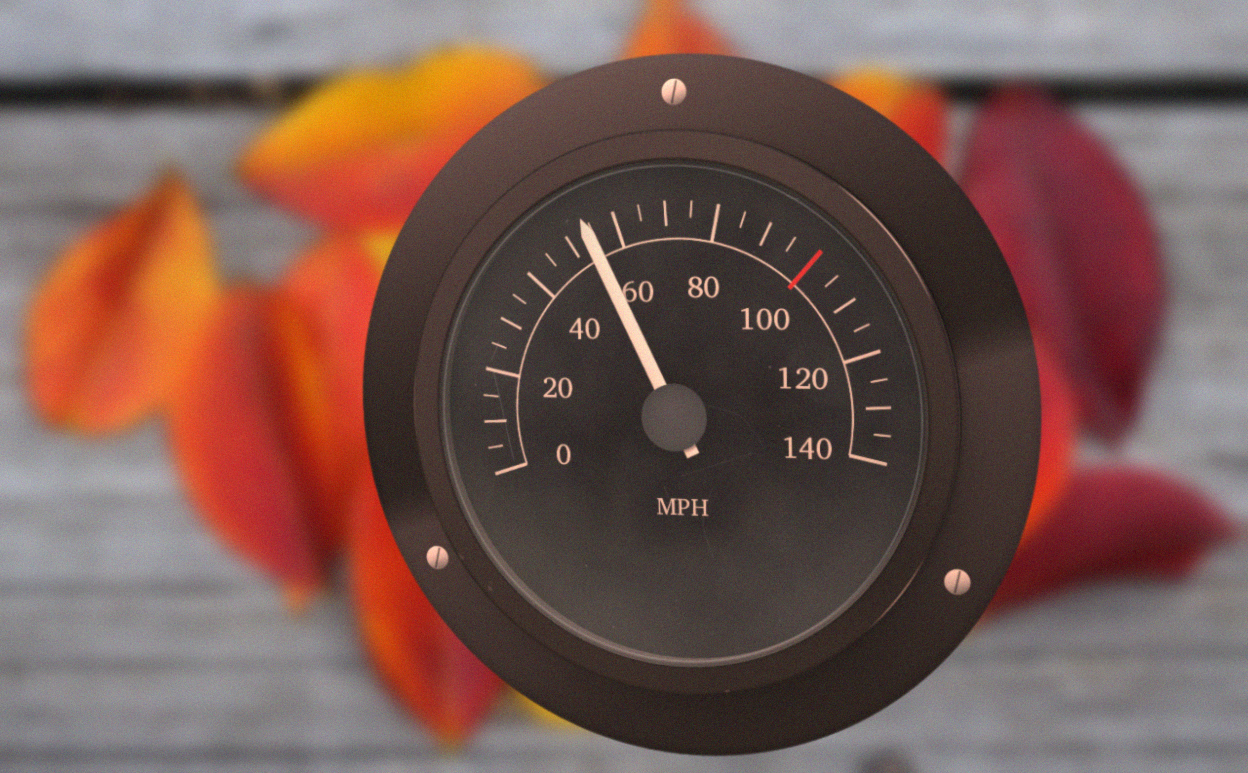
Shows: 55 mph
